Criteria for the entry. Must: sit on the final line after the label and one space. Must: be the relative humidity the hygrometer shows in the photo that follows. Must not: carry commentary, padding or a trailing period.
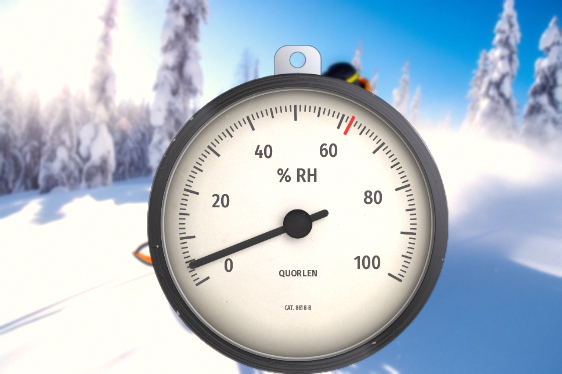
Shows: 4 %
